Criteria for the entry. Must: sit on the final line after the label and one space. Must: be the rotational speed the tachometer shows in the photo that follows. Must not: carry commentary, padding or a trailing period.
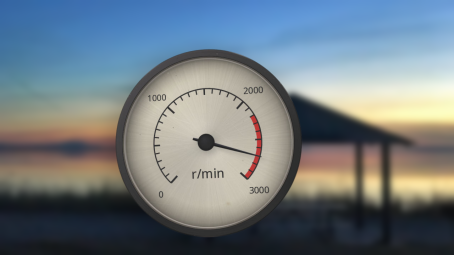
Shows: 2700 rpm
